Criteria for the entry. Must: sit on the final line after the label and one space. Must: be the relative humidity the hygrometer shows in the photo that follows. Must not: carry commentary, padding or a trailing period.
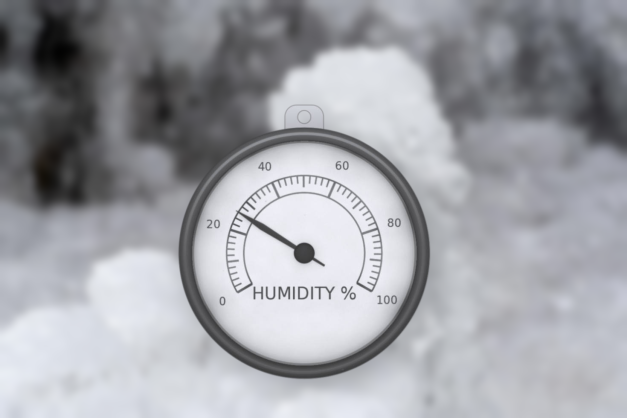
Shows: 26 %
